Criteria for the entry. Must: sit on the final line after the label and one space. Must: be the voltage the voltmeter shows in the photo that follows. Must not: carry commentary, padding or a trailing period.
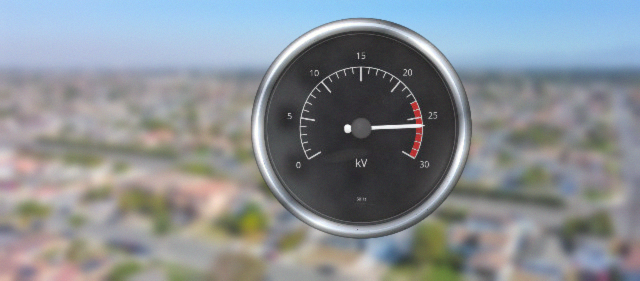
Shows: 26 kV
